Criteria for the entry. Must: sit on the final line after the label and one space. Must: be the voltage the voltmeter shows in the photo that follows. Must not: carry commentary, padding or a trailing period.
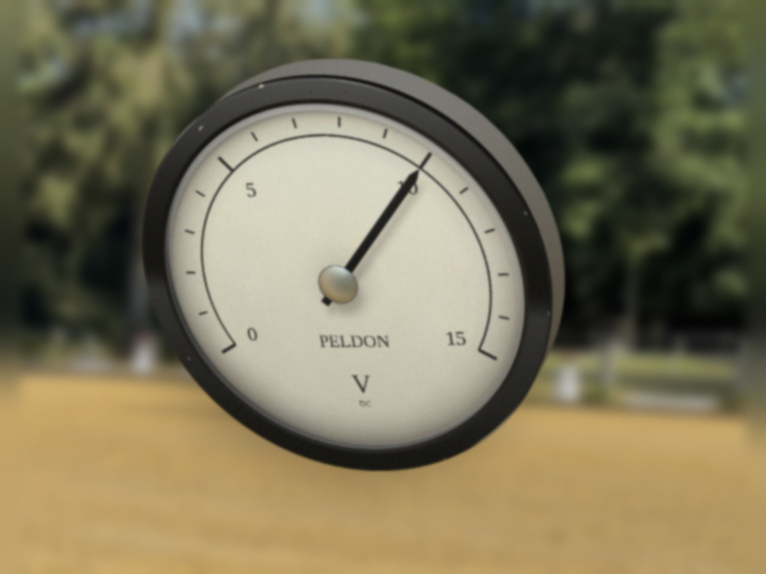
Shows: 10 V
